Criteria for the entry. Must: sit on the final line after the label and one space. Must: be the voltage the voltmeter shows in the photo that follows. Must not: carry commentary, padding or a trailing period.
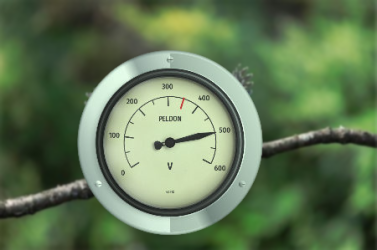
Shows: 500 V
